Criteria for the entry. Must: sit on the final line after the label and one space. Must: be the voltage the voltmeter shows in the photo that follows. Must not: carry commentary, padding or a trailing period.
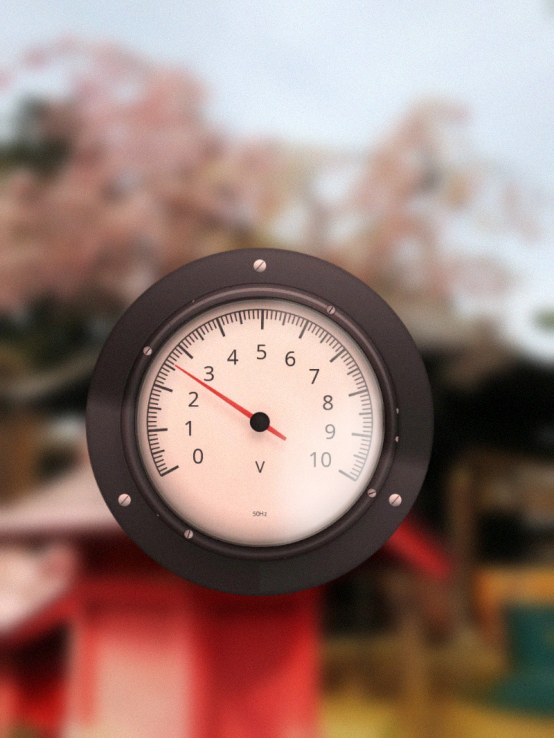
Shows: 2.6 V
